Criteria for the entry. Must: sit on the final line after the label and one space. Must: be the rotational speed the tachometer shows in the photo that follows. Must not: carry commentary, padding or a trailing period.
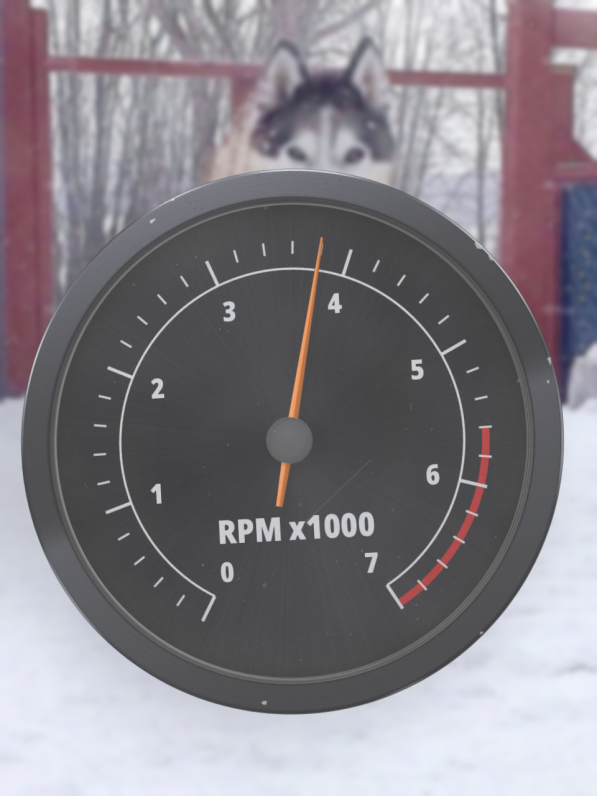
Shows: 3800 rpm
